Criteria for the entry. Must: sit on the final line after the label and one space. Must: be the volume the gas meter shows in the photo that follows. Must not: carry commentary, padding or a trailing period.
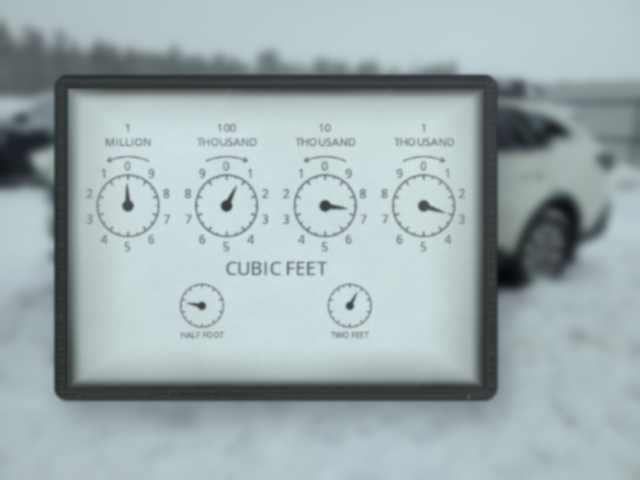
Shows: 7300 ft³
